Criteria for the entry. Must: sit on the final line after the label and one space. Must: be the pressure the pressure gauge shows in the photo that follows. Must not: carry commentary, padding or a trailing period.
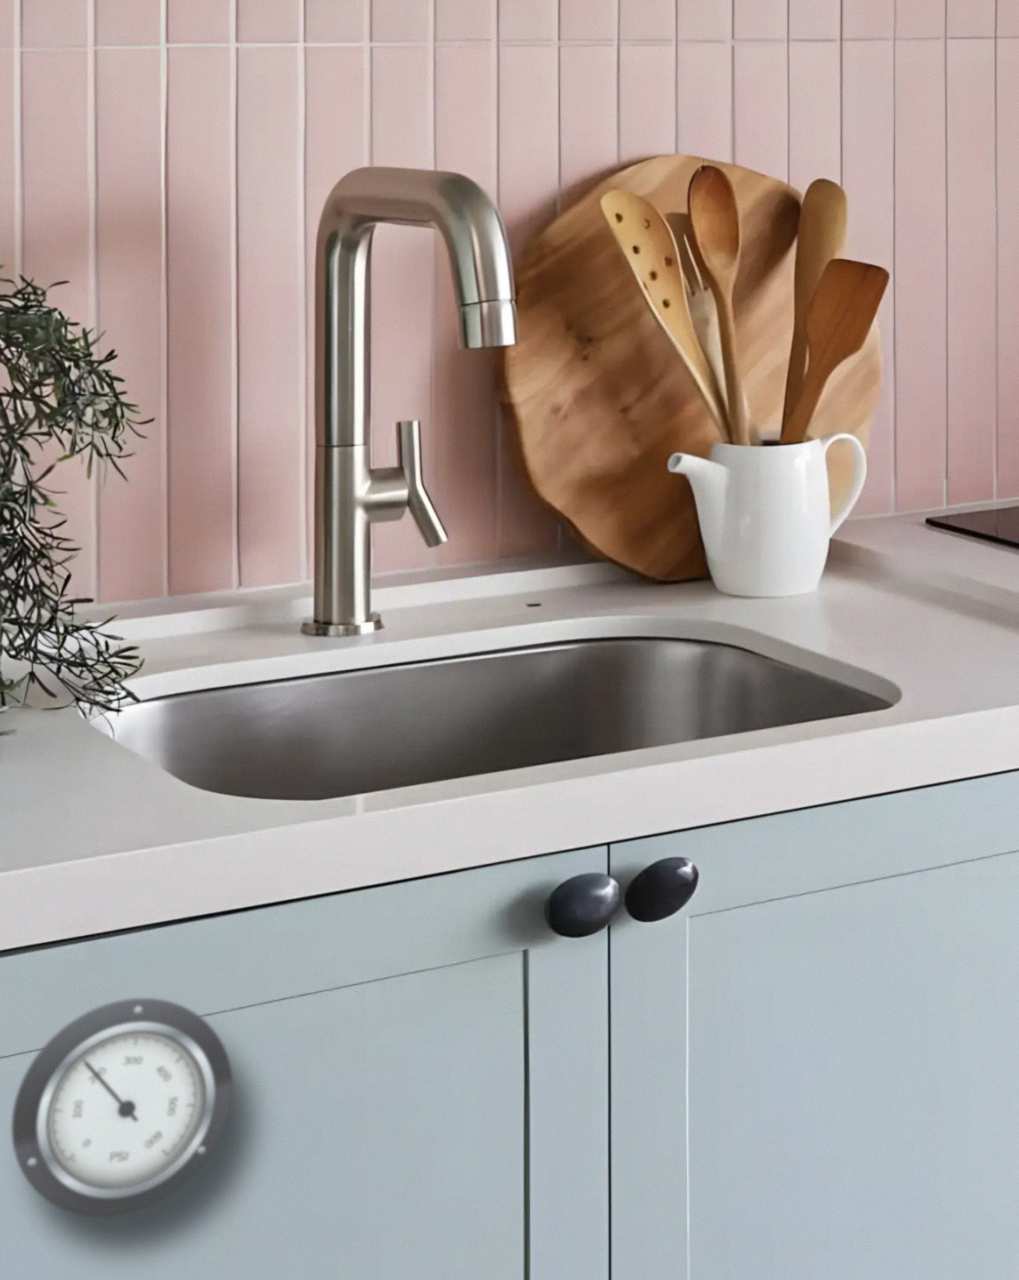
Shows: 200 psi
